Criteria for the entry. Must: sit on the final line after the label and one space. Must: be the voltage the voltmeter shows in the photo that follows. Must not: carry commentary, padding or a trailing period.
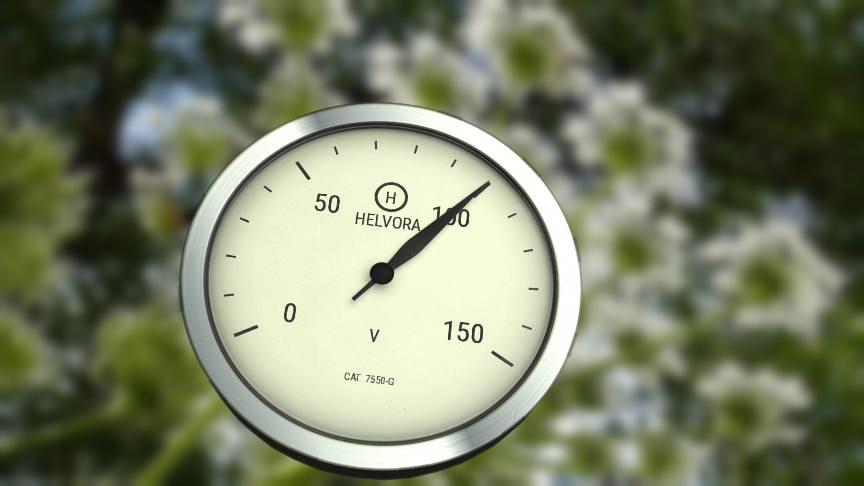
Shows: 100 V
